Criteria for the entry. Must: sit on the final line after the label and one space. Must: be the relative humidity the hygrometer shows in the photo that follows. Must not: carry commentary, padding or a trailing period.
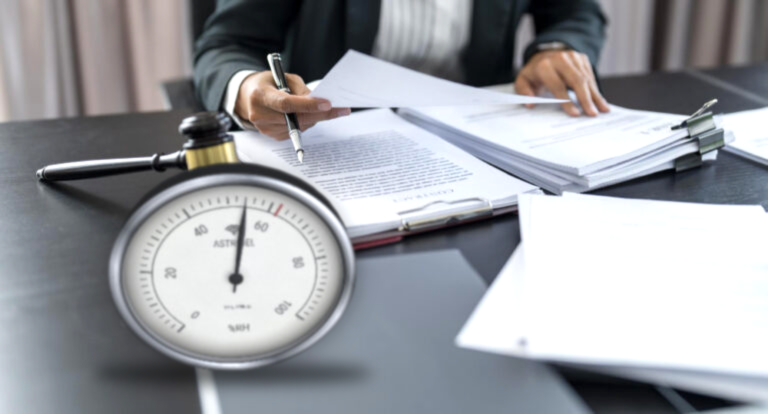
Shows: 54 %
